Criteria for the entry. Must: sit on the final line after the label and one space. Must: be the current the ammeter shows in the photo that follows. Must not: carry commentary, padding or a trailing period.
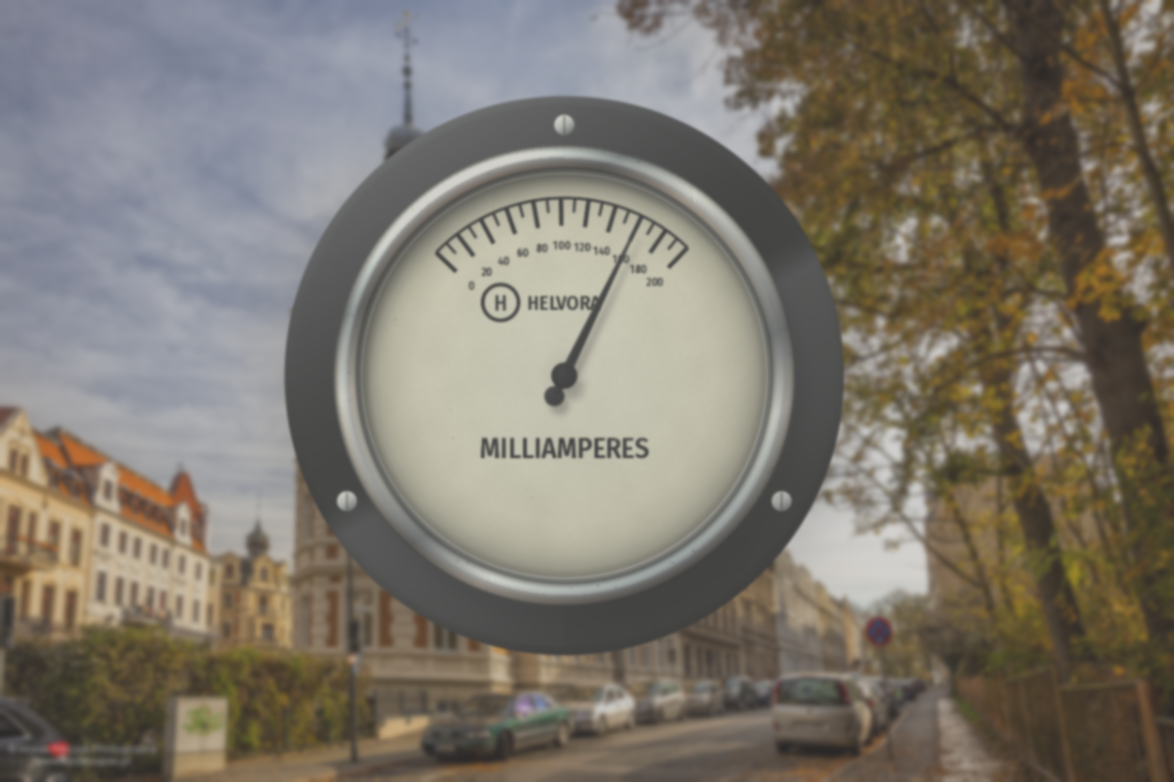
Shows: 160 mA
